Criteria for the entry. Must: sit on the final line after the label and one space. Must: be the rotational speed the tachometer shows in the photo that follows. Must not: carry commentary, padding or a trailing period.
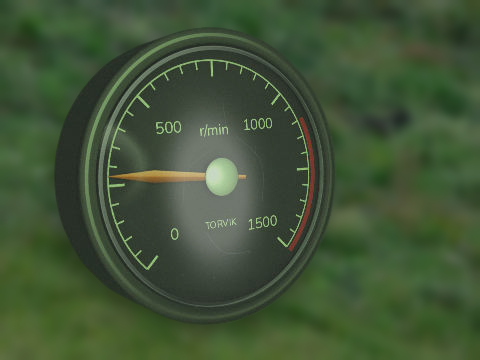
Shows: 275 rpm
